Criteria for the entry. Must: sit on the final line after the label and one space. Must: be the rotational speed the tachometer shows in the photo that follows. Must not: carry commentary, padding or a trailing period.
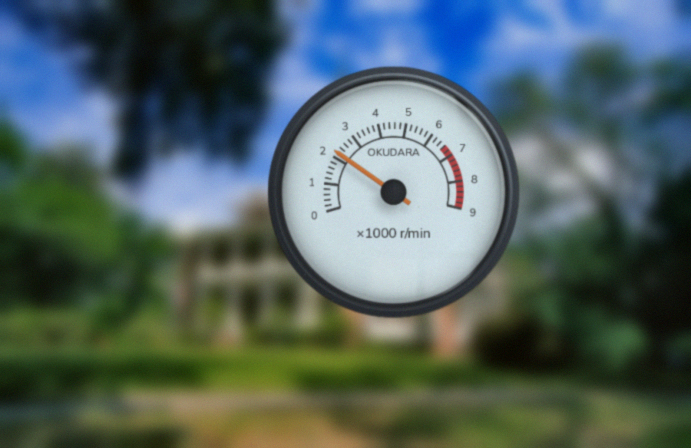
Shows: 2200 rpm
